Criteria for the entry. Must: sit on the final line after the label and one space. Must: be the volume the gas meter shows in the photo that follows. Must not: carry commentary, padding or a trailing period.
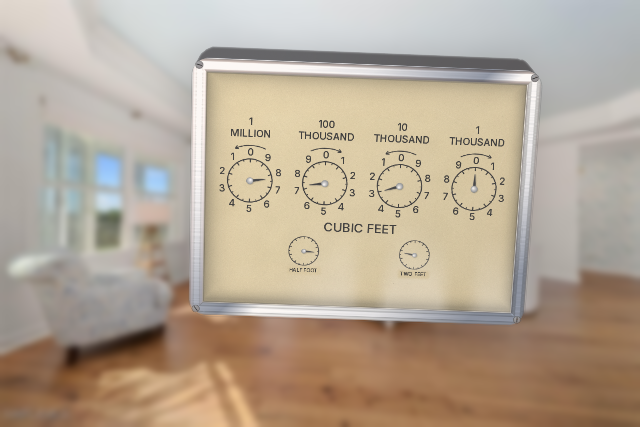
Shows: 773000 ft³
